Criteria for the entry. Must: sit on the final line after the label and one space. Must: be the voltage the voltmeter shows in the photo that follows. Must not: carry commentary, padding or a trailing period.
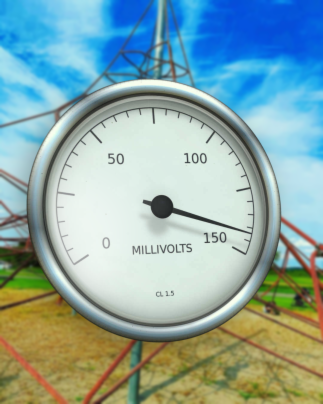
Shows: 142.5 mV
